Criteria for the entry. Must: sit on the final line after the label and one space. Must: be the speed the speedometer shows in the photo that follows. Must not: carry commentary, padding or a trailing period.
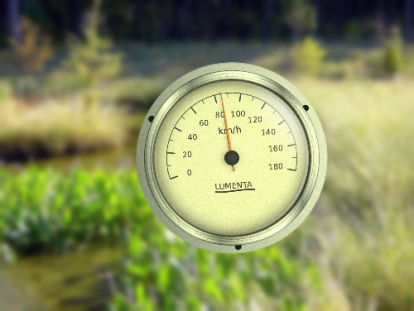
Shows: 85 km/h
